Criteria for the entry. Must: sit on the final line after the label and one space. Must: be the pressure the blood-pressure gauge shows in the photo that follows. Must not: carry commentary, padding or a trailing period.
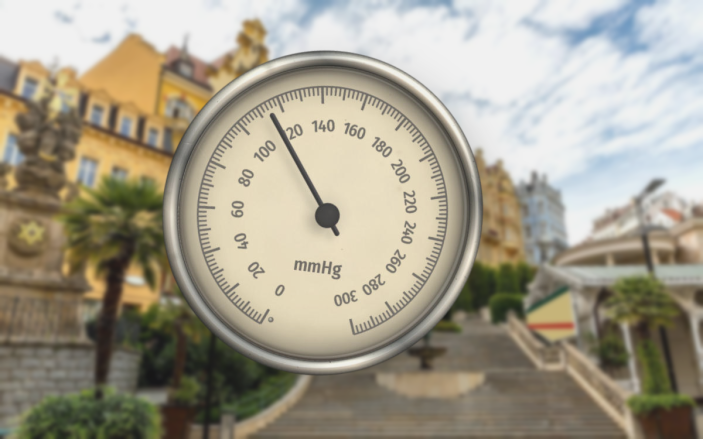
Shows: 114 mmHg
